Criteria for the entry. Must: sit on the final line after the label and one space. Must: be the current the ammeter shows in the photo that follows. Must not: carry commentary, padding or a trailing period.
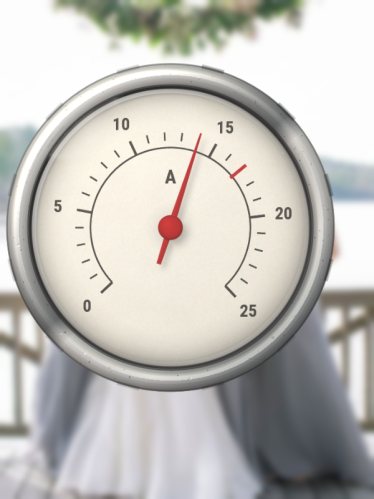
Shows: 14 A
